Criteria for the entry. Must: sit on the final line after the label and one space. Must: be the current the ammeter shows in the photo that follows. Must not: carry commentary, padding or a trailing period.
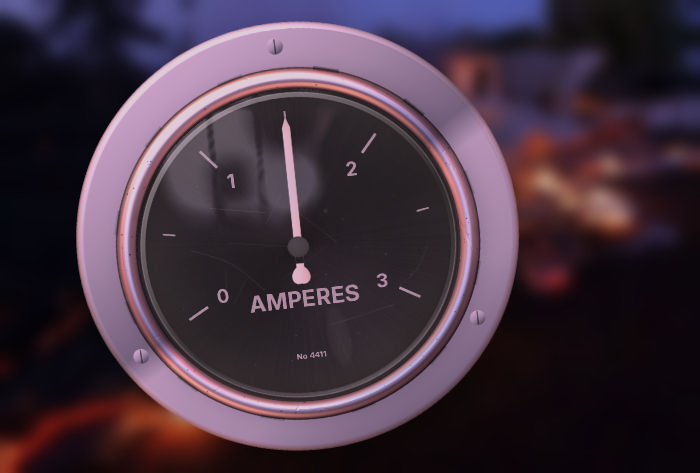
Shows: 1.5 A
